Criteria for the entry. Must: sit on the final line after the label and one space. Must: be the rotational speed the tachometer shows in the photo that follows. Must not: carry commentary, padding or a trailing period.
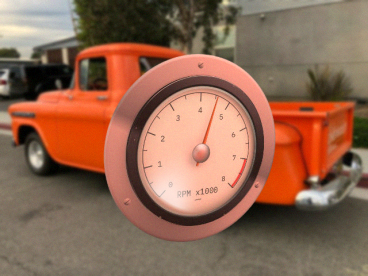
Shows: 4500 rpm
